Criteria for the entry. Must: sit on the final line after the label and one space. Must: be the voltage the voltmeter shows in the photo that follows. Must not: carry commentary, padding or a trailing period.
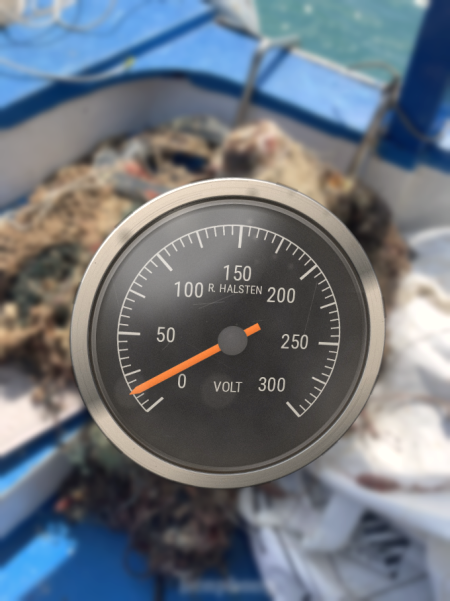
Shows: 15 V
